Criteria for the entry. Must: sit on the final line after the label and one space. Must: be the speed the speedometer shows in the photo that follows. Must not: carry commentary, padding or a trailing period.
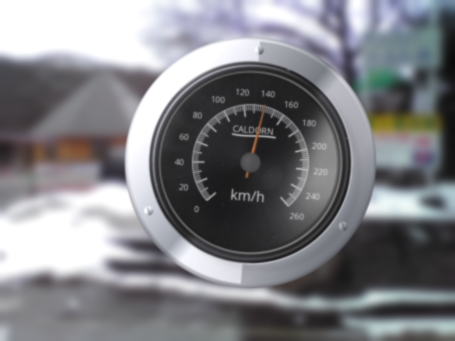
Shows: 140 km/h
